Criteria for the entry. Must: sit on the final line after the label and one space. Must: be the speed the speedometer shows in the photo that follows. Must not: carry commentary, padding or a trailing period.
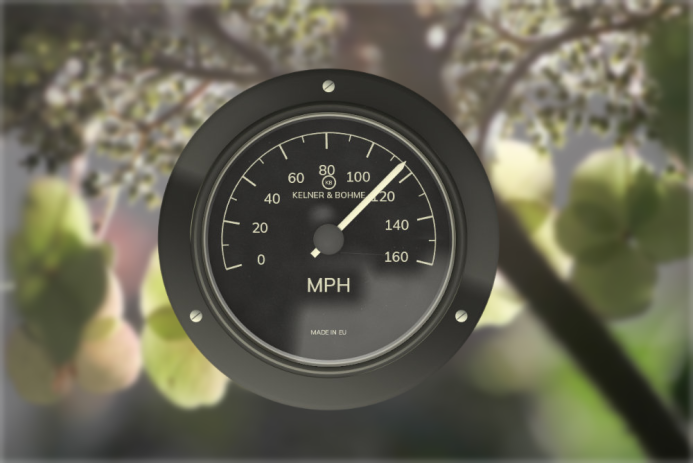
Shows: 115 mph
